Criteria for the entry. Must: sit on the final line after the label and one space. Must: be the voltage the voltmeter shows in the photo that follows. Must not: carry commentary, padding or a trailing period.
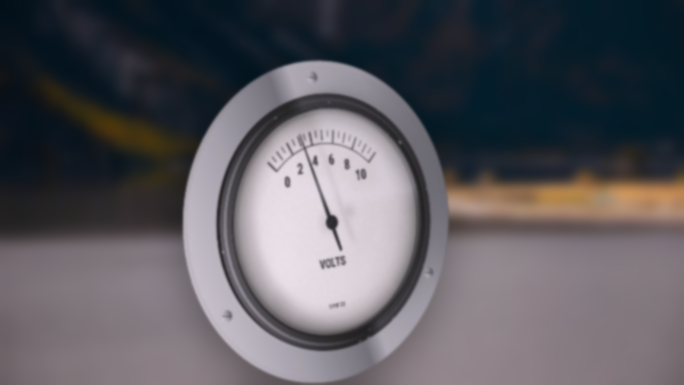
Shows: 3 V
